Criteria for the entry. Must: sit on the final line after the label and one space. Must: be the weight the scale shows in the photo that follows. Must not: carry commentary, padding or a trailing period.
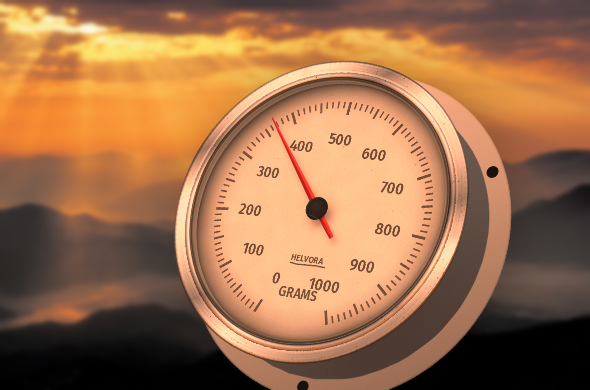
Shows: 370 g
